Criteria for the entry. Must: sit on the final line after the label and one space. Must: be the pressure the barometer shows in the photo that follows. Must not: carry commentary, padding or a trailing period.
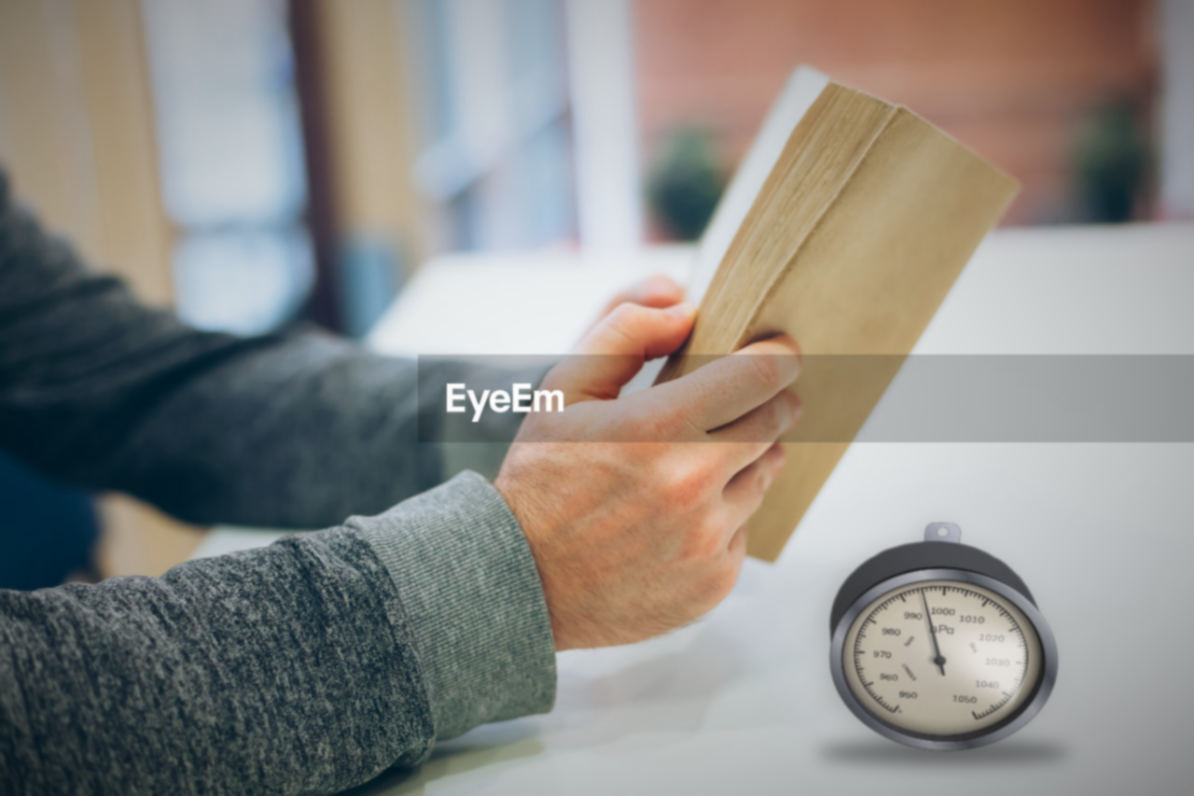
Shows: 995 hPa
